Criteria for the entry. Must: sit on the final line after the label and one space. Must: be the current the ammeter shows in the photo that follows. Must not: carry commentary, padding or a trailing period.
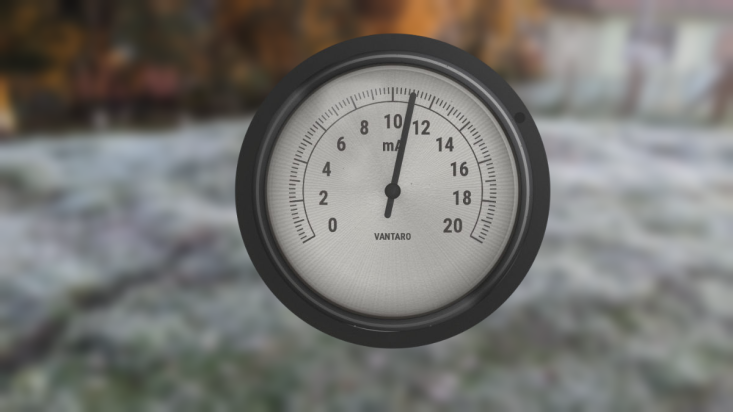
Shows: 11 mA
